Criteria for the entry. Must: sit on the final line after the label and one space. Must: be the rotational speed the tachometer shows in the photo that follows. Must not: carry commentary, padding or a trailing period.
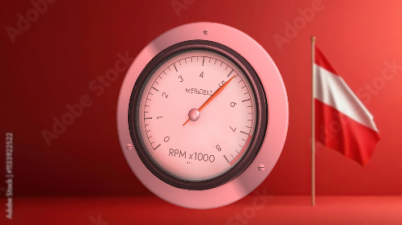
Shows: 5200 rpm
